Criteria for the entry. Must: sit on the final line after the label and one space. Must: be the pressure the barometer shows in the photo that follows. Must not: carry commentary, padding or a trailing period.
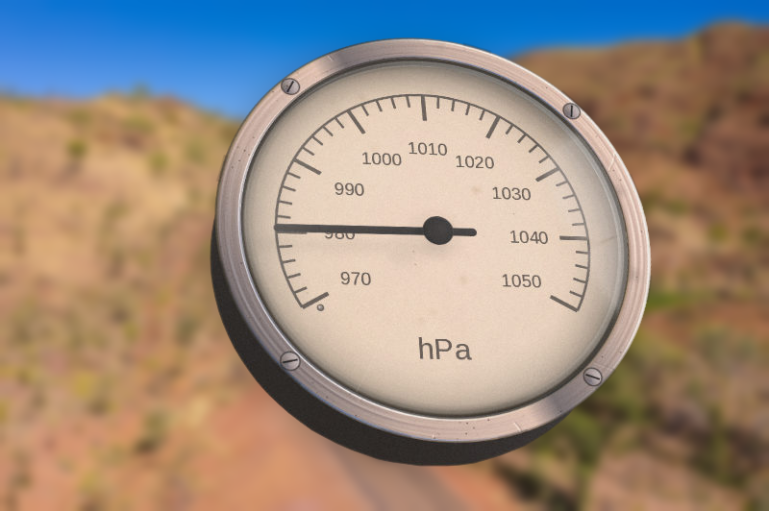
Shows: 980 hPa
